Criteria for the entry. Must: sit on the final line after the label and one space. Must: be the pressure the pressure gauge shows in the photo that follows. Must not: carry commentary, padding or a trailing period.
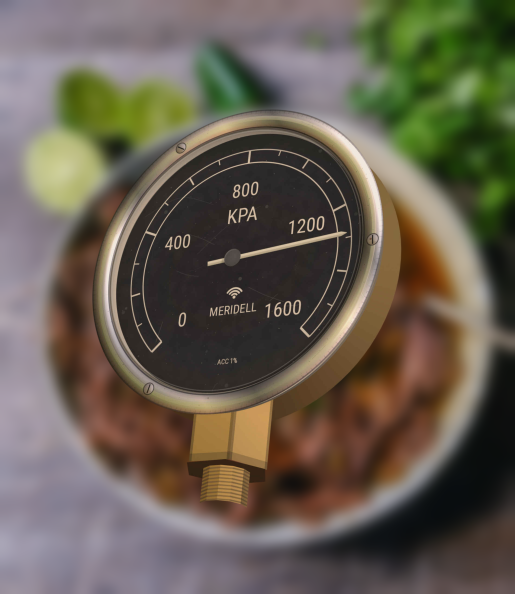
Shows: 1300 kPa
